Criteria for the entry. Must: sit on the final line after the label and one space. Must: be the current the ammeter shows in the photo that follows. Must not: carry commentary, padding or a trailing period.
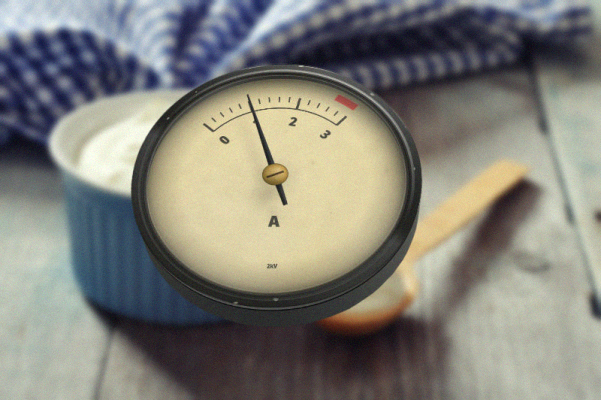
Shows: 1 A
